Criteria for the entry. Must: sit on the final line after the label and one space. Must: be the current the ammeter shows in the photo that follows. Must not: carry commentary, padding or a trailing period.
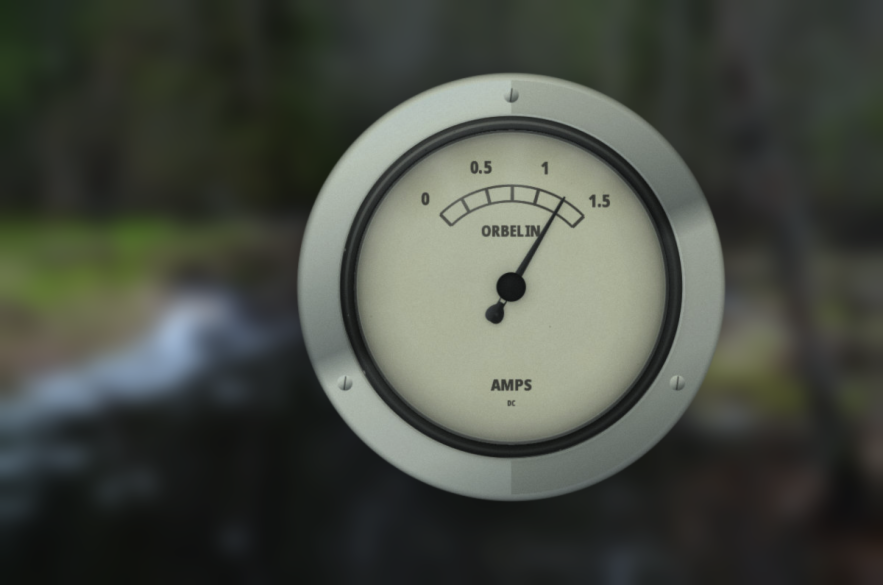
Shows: 1.25 A
